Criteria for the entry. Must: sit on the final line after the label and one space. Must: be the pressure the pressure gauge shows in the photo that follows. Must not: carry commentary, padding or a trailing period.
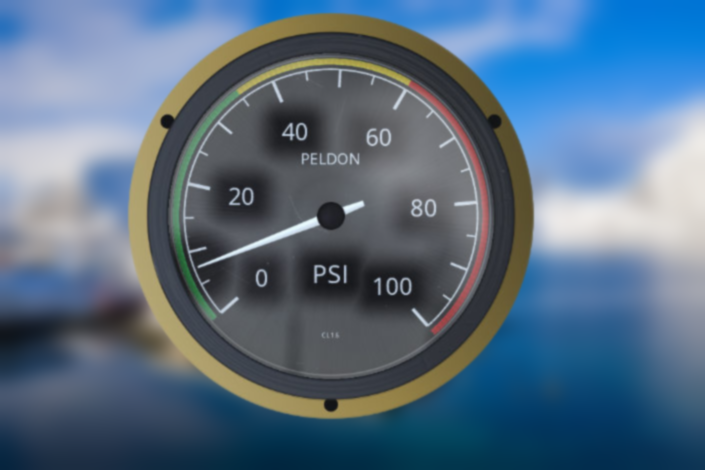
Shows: 7.5 psi
